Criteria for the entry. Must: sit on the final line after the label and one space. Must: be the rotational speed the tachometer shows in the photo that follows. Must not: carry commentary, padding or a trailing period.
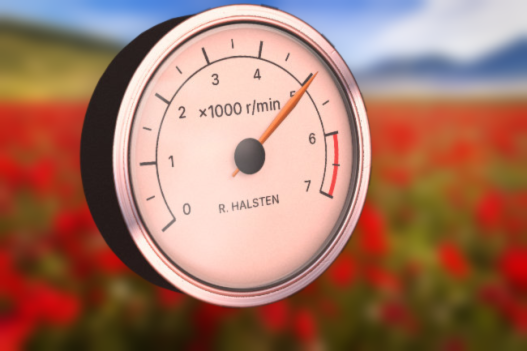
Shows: 5000 rpm
